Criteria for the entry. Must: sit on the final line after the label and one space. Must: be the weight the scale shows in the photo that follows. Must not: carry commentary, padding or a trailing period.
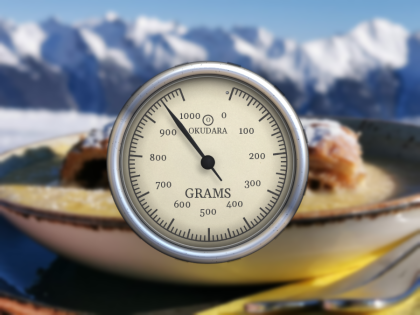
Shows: 950 g
